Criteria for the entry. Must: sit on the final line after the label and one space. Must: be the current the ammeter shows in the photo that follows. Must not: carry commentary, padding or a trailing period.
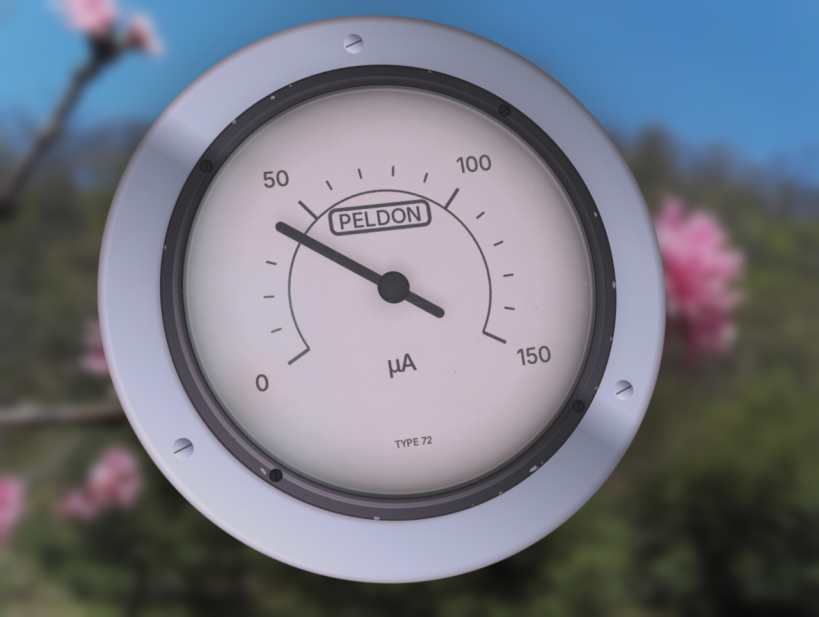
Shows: 40 µA
